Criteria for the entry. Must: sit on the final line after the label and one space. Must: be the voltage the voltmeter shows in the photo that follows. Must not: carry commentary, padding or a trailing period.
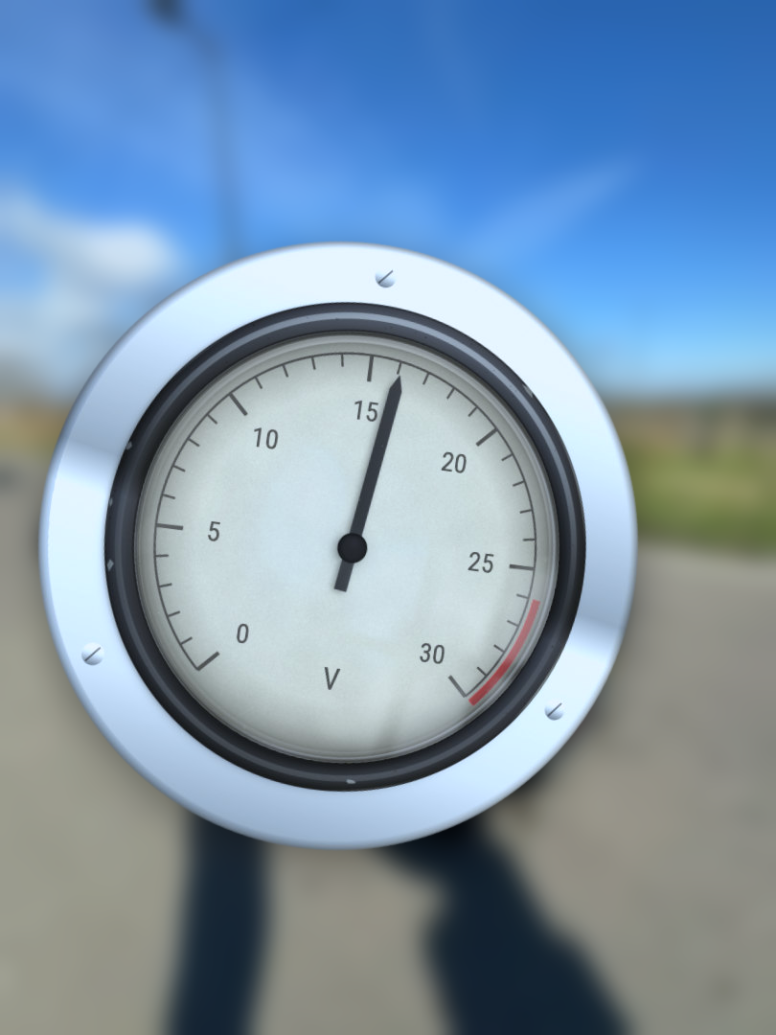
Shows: 16 V
